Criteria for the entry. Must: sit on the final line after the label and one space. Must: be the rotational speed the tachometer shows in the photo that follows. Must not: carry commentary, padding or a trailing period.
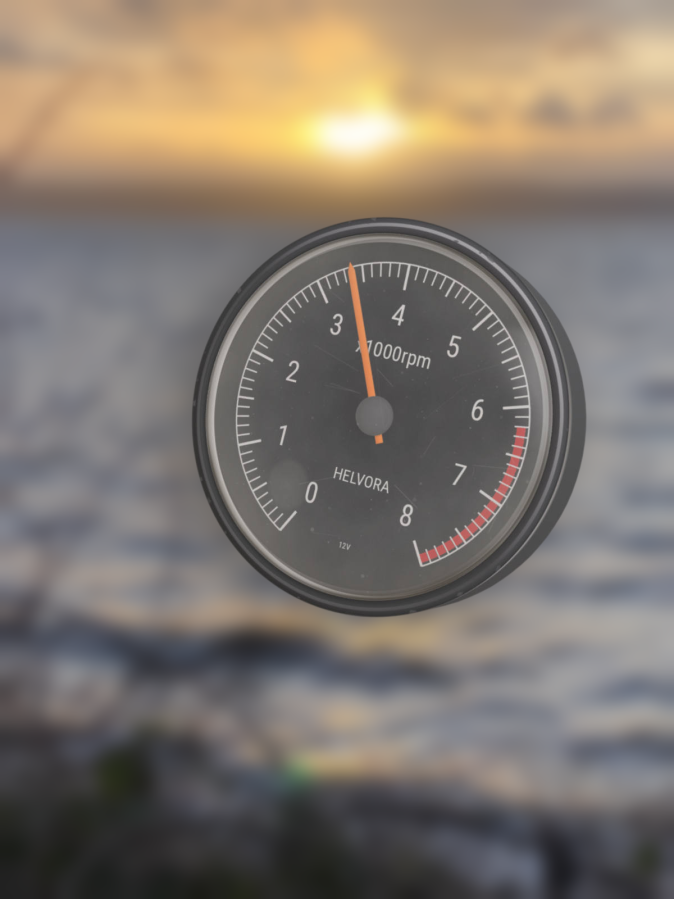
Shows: 3400 rpm
